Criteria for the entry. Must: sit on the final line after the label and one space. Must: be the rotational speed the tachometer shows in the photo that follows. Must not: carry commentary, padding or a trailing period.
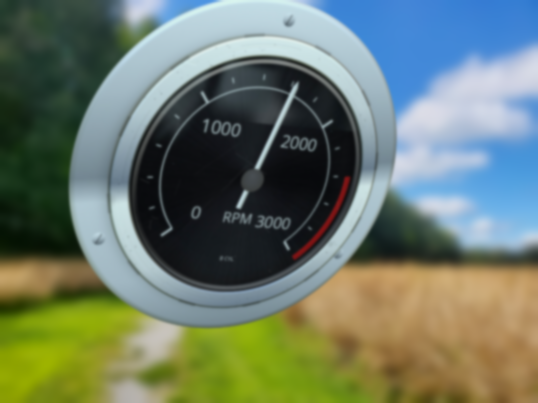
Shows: 1600 rpm
